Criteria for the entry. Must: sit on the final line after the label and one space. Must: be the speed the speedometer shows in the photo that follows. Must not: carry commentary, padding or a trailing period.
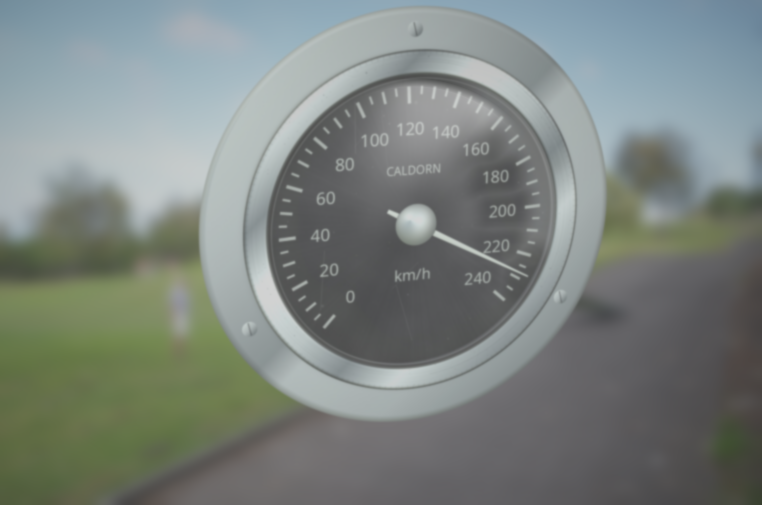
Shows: 227.5 km/h
